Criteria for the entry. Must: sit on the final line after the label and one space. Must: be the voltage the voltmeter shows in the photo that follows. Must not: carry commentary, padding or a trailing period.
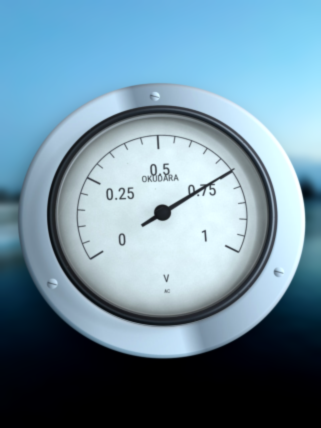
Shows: 0.75 V
